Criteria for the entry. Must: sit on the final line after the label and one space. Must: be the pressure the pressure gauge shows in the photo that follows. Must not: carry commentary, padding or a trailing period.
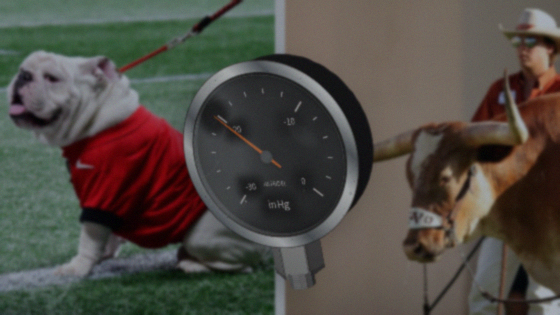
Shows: -20 inHg
